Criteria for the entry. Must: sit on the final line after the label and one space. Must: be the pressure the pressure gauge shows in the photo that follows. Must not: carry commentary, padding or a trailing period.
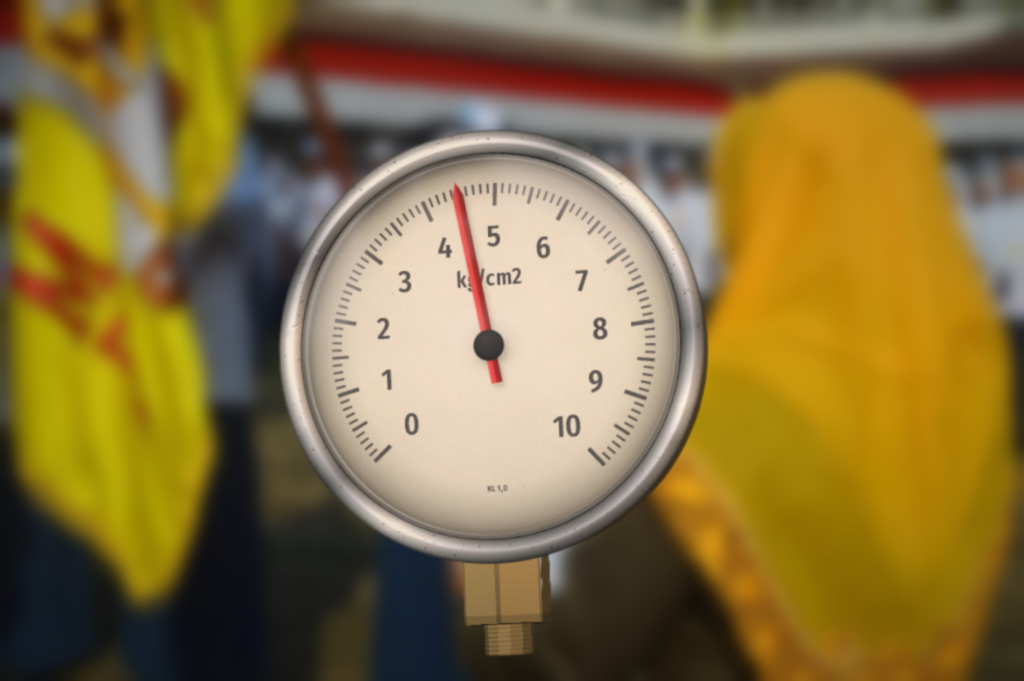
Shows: 4.5 kg/cm²
